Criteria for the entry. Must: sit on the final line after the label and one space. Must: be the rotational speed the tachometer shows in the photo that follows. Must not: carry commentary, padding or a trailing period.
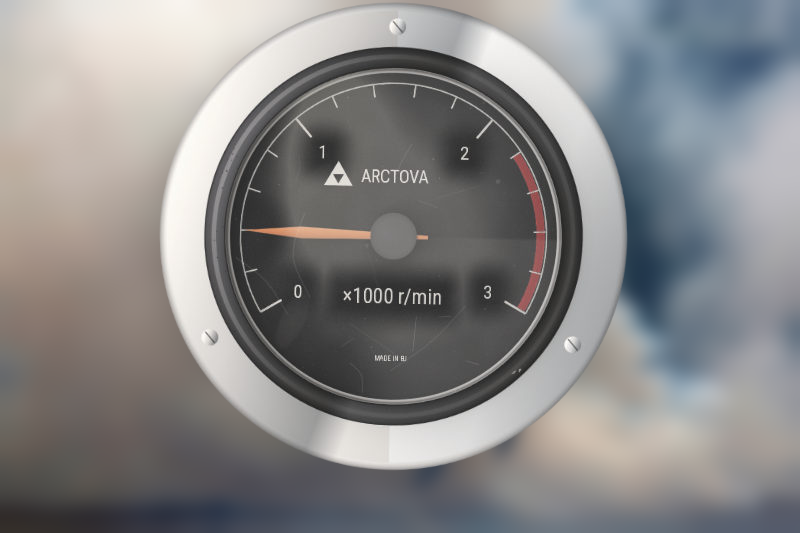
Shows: 400 rpm
